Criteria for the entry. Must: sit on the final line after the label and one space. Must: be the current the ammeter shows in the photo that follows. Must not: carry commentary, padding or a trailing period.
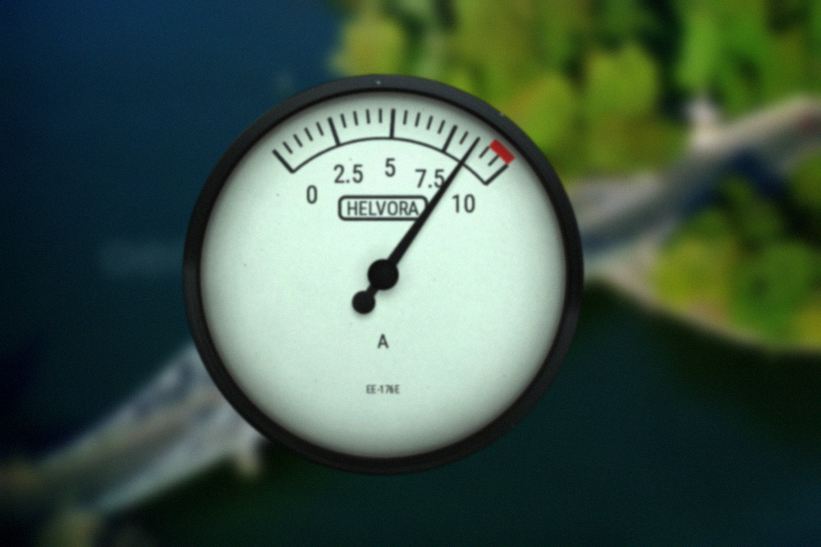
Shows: 8.5 A
